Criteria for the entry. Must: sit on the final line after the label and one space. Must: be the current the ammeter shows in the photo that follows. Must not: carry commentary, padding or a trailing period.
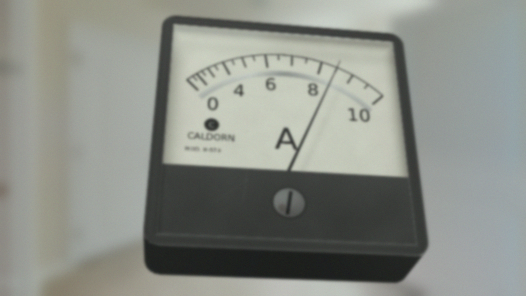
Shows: 8.5 A
